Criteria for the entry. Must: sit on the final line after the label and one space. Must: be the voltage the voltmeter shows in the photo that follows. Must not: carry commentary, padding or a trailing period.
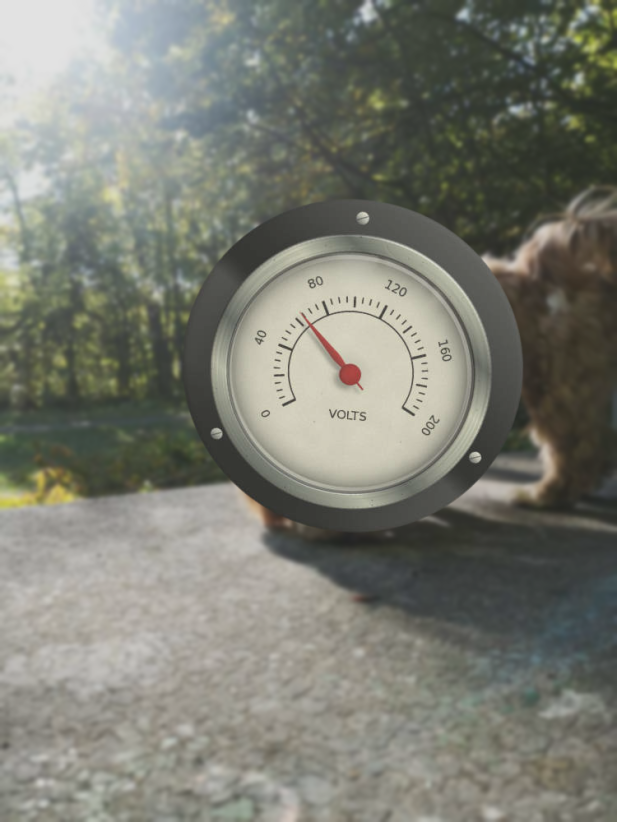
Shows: 65 V
